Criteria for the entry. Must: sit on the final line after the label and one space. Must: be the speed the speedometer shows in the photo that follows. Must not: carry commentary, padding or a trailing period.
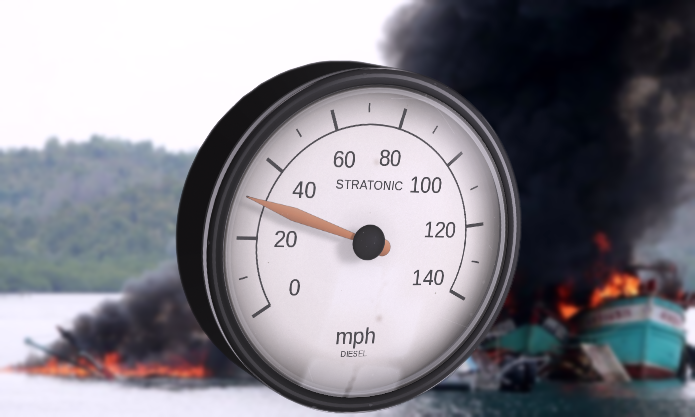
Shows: 30 mph
